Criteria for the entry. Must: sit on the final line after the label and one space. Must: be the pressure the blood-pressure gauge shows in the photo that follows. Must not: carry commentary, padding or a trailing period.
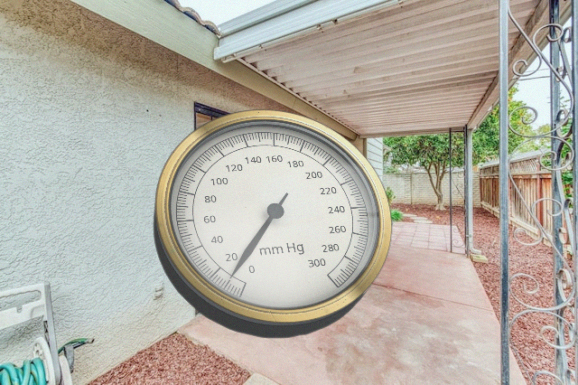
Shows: 10 mmHg
